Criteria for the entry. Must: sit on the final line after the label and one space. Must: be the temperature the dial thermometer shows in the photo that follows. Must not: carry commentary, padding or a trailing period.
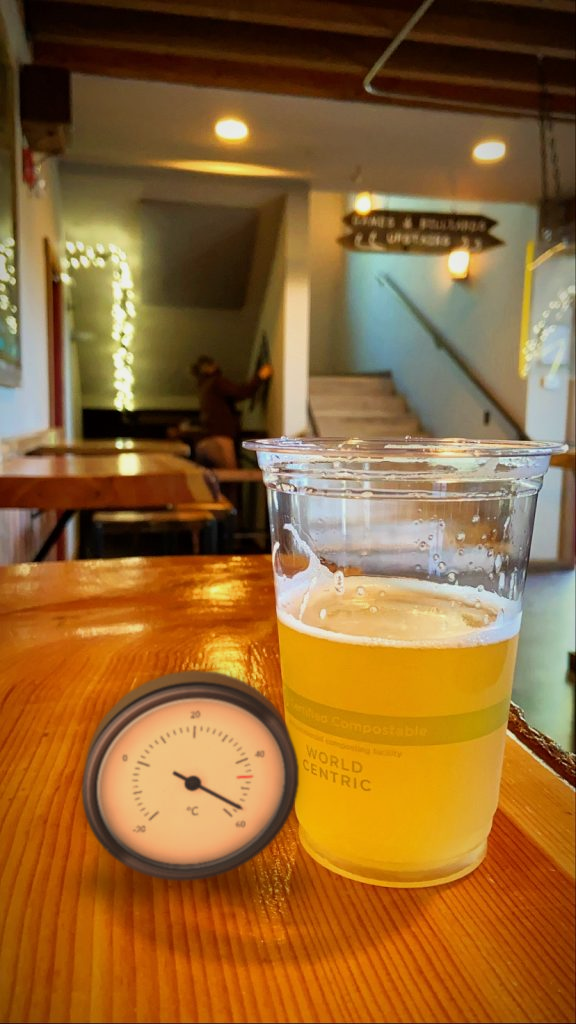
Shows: 56 °C
